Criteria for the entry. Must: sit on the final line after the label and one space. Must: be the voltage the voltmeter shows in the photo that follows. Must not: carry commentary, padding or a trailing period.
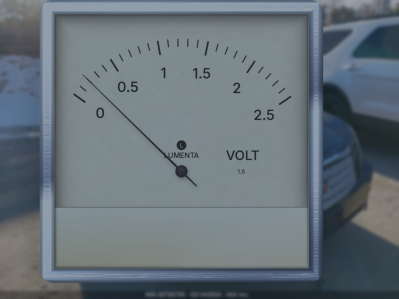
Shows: 0.2 V
